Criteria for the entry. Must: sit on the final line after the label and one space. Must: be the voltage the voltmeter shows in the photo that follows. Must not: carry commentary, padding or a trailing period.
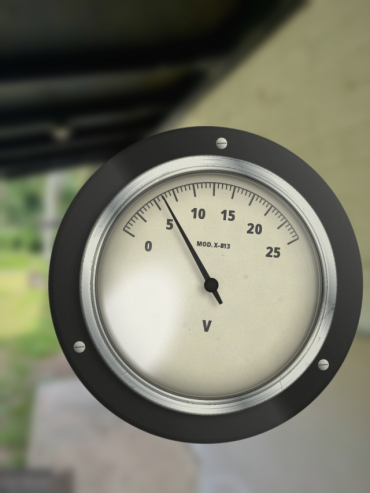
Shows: 6 V
